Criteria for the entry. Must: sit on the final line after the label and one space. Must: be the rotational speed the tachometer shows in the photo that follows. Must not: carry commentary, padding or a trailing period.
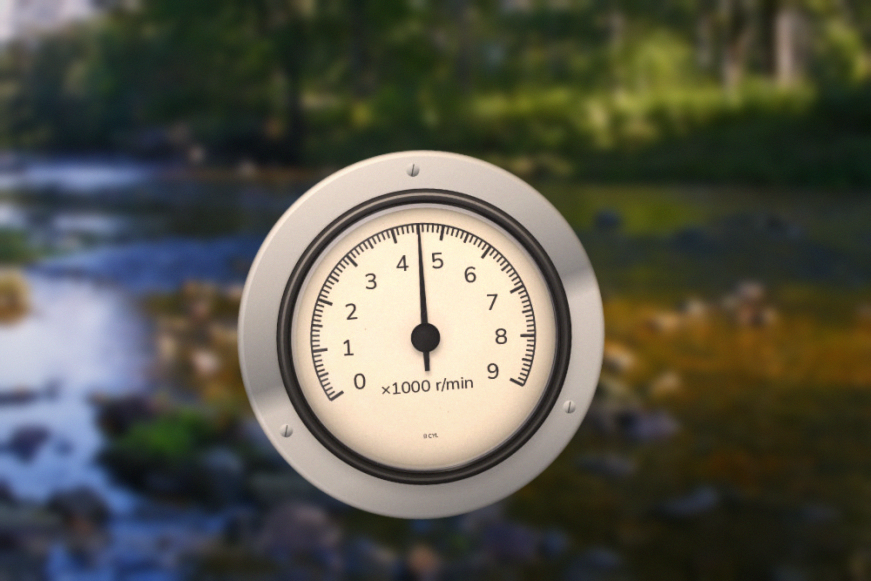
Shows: 4500 rpm
